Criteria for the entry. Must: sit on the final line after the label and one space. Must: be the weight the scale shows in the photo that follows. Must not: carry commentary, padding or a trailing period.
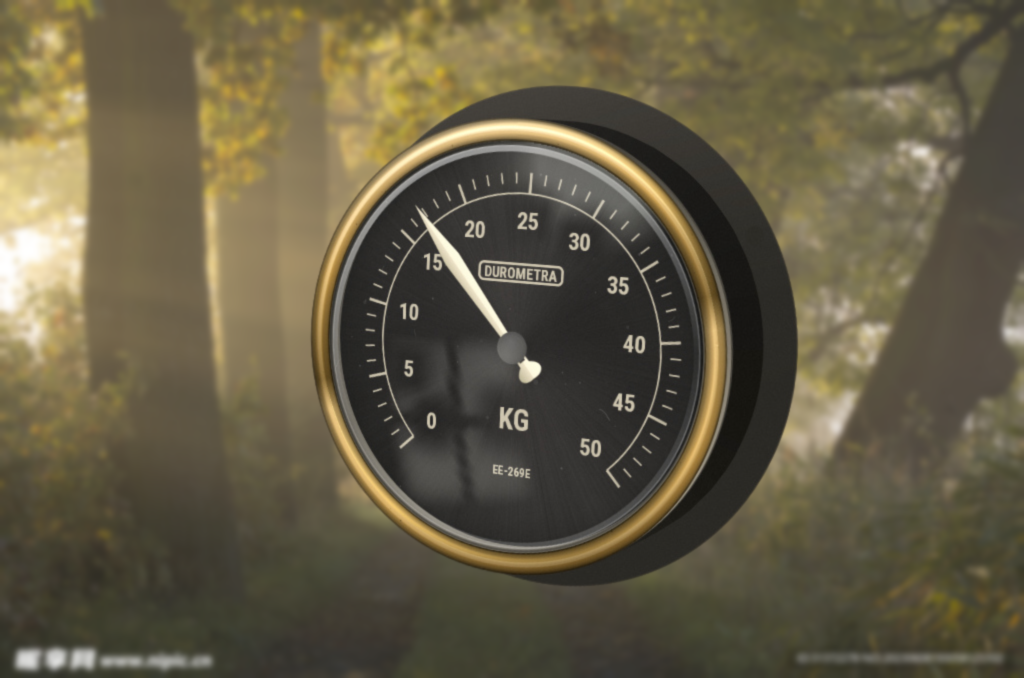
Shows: 17 kg
